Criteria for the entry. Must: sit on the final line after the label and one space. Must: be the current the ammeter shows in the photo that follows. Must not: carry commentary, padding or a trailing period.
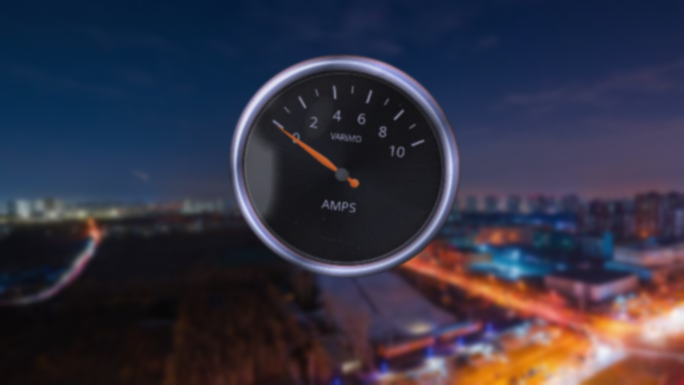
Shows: 0 A
